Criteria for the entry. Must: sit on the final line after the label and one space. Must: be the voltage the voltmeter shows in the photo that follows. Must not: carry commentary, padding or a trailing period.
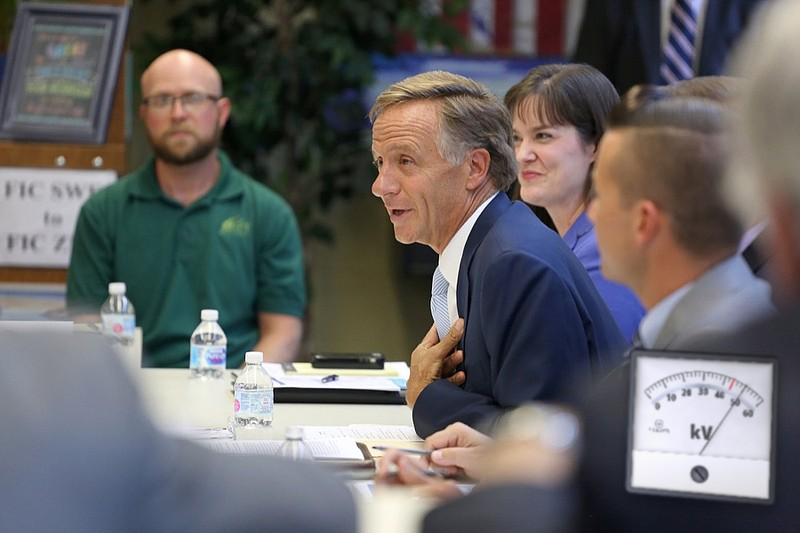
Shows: 50 kV
